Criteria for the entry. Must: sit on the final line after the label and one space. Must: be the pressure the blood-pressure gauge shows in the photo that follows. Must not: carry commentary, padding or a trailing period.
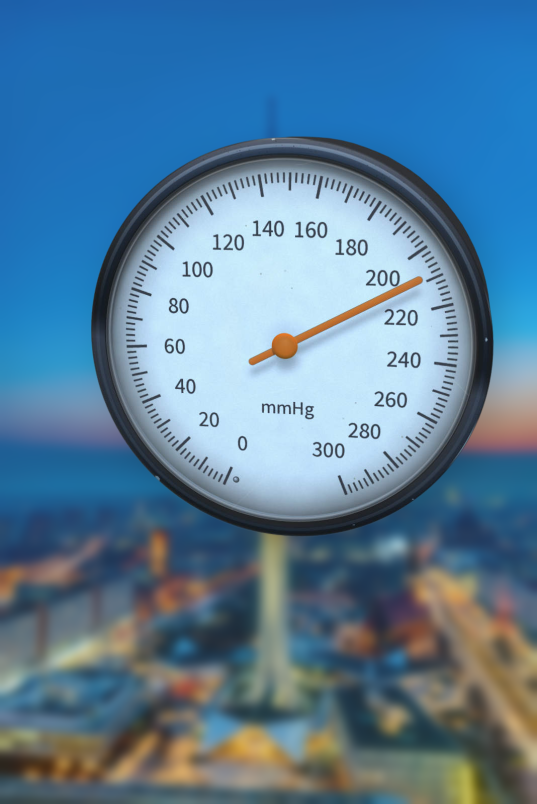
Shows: 208 mmHg
